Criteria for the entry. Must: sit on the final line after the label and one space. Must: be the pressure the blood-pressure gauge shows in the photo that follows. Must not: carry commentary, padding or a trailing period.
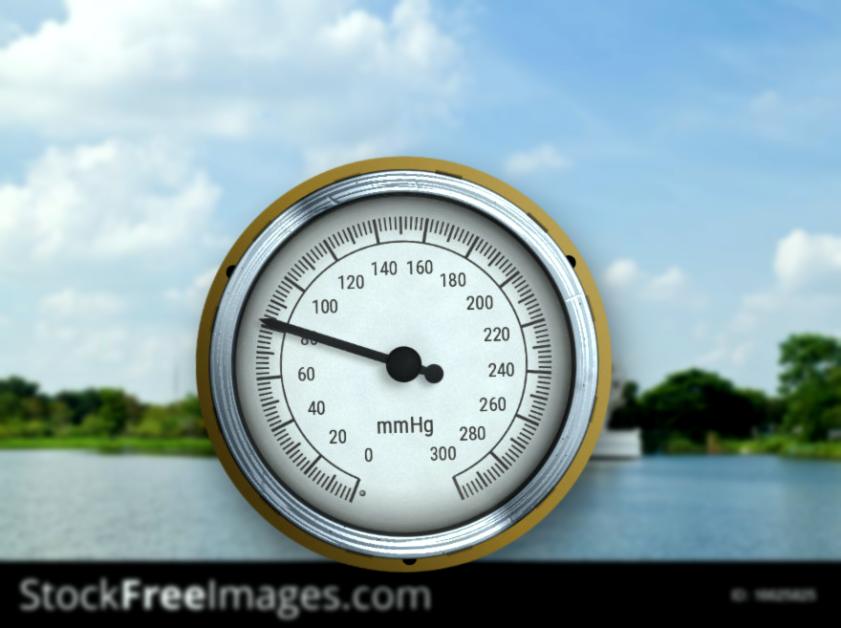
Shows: 82 mmHg
